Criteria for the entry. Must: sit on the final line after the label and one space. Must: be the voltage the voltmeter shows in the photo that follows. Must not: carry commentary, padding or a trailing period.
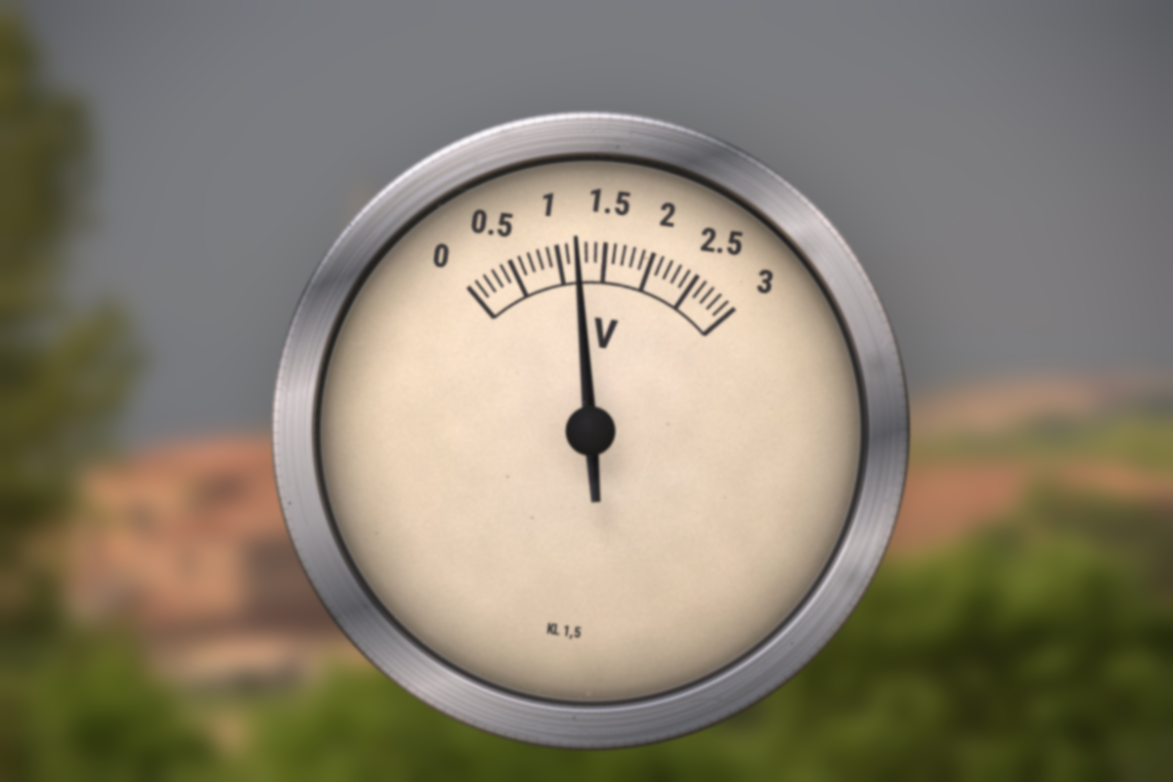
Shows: 1.2 V
